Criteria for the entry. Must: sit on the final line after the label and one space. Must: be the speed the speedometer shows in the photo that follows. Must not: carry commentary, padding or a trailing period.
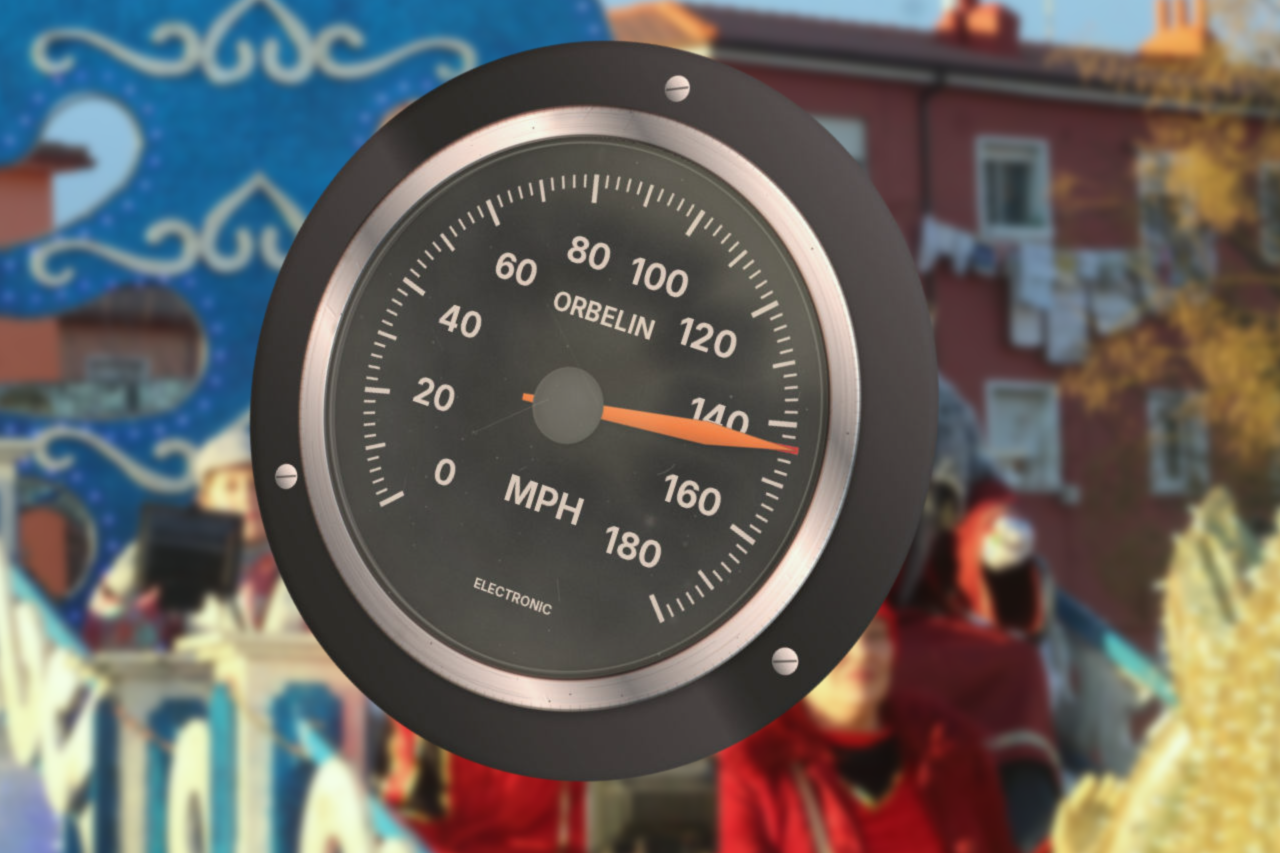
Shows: 144 mph
